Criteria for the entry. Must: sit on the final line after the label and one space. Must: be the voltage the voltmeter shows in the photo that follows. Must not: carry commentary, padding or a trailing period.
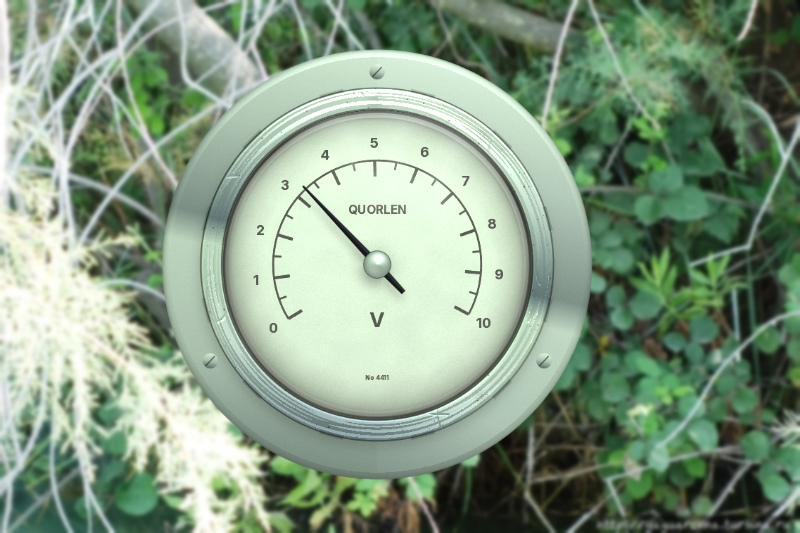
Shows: 3.25 V
